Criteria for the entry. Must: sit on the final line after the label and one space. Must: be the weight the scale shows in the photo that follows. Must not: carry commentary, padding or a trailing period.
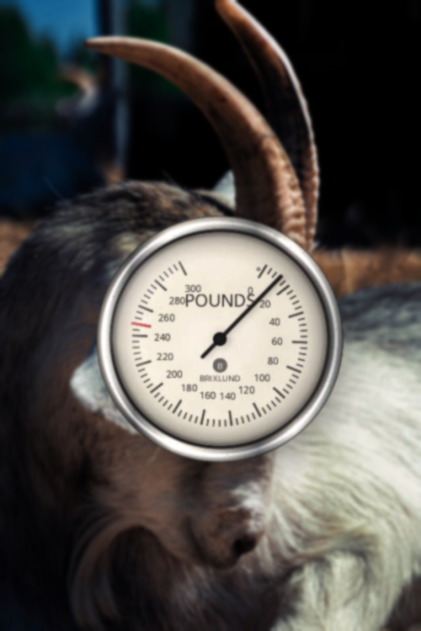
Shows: 12 lb
